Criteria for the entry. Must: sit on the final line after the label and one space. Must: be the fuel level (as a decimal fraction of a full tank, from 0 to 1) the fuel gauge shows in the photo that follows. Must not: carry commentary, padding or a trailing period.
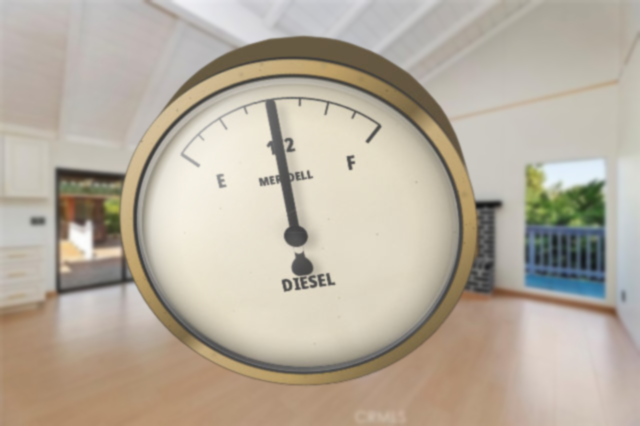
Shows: 0.5
